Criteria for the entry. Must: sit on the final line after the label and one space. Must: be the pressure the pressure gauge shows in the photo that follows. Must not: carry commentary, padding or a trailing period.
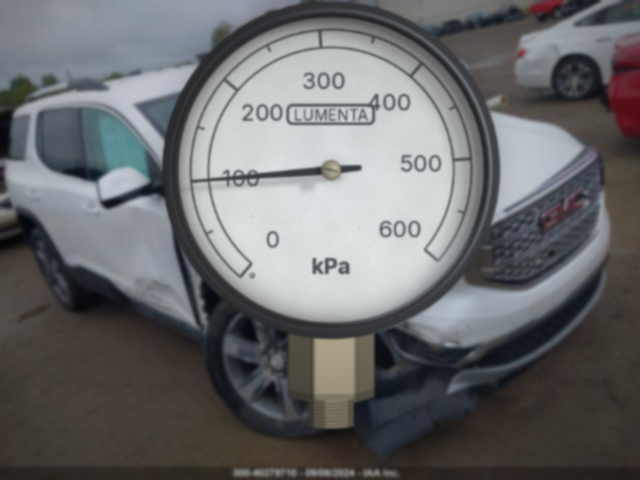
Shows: 100 kPa
